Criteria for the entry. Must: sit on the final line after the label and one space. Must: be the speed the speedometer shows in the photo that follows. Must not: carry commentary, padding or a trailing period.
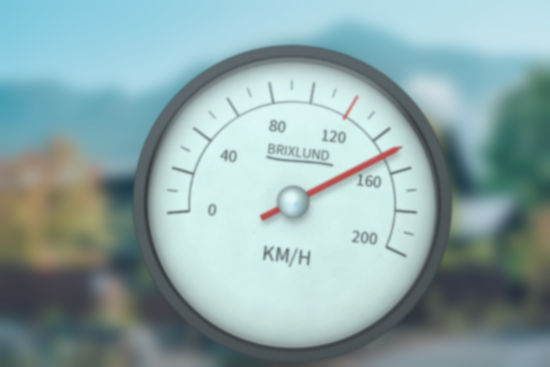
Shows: 150 km/h
